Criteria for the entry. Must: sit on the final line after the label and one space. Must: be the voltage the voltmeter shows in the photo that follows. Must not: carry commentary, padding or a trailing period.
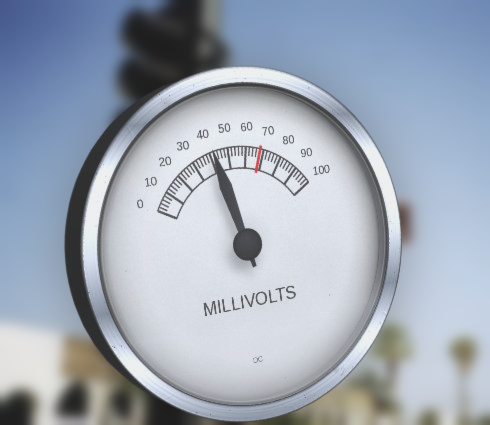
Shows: 40 mV
